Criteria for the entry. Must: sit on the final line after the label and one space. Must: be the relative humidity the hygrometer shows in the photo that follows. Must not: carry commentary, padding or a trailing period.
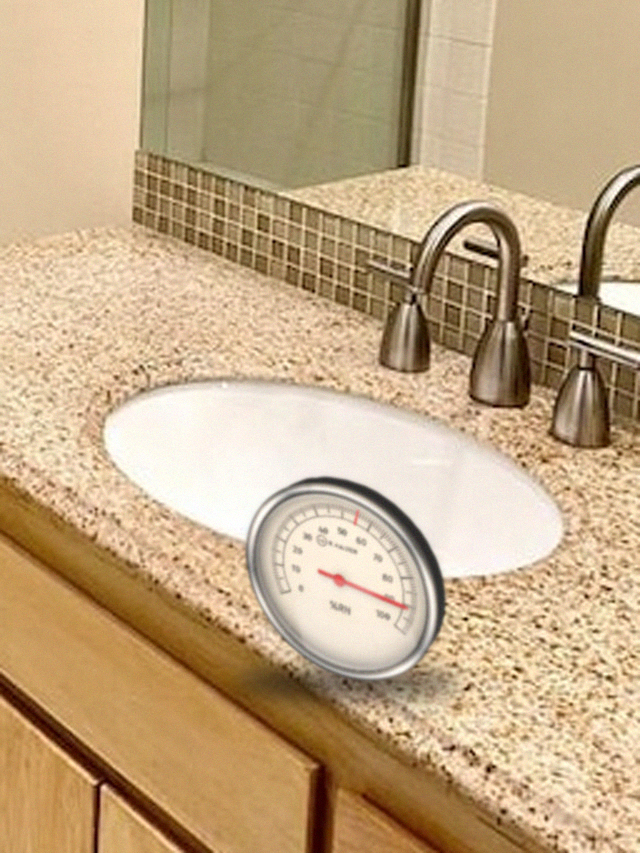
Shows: 90 %
